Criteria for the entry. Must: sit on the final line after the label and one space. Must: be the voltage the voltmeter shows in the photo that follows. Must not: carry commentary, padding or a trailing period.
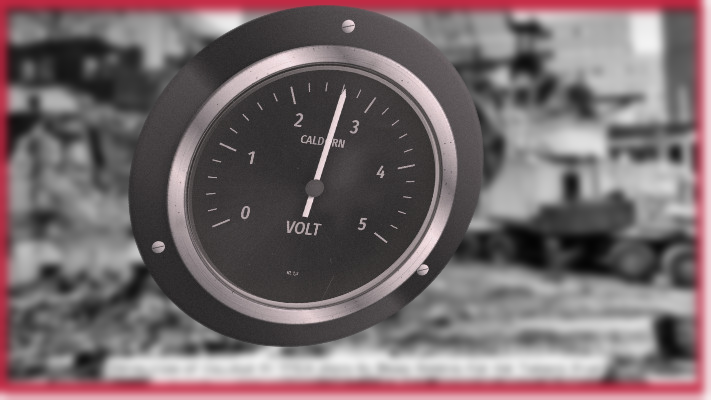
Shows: 2.6 V
